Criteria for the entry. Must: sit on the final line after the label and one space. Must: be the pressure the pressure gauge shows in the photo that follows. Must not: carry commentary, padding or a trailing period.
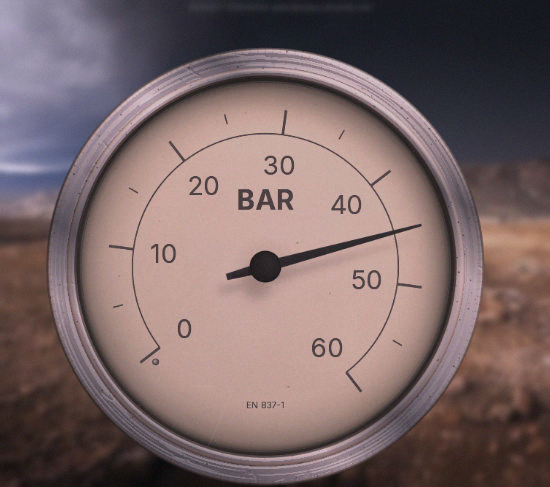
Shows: 45 bar
